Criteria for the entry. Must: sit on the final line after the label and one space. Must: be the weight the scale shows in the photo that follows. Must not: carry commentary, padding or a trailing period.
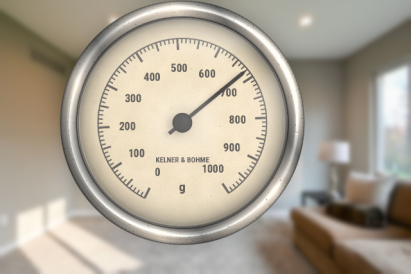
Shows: 680 g
